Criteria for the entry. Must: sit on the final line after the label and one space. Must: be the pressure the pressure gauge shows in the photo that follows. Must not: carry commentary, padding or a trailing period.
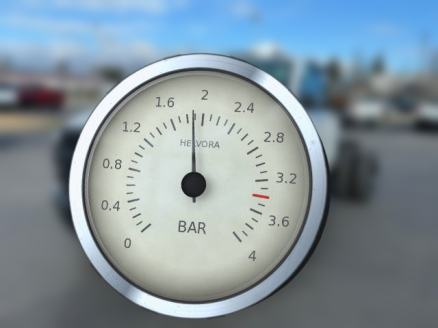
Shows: 1.9 bar
